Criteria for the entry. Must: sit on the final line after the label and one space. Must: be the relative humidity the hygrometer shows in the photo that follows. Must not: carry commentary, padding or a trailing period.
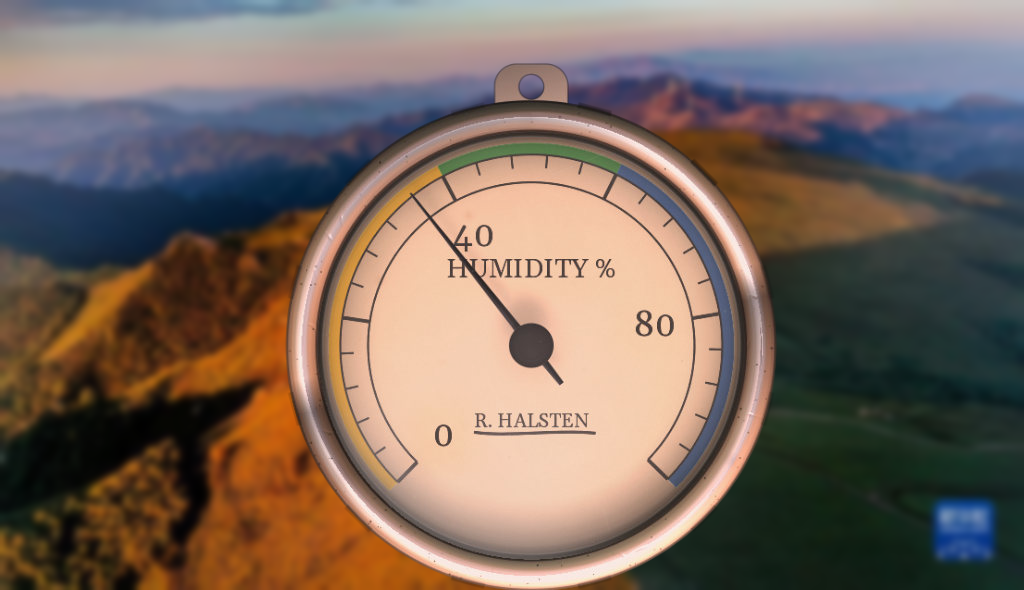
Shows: 36 %
